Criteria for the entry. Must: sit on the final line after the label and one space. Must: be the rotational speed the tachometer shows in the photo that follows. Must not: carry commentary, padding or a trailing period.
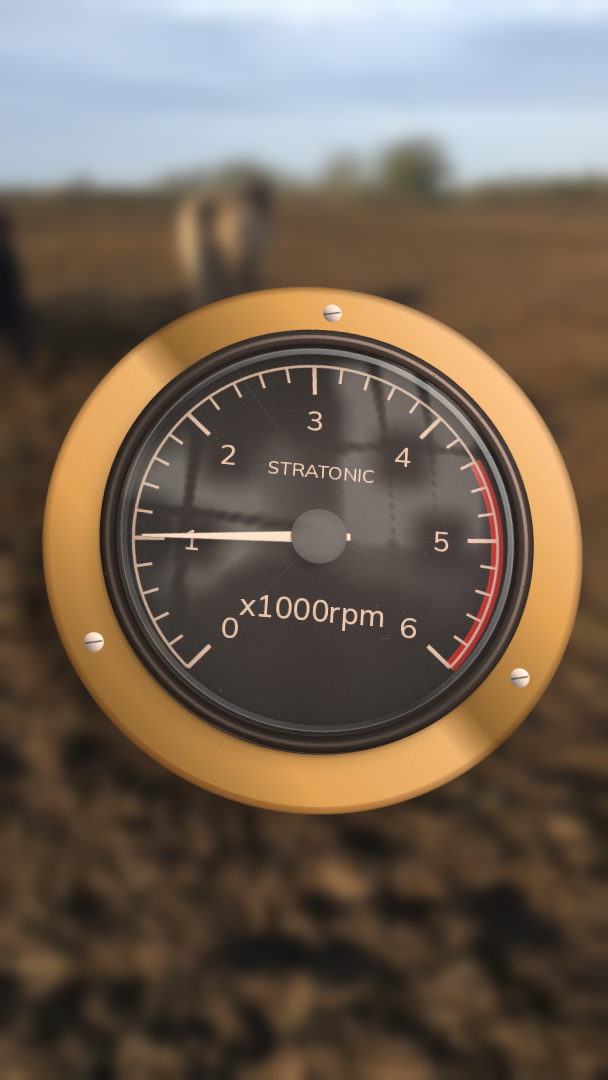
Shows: 1000 rpm
